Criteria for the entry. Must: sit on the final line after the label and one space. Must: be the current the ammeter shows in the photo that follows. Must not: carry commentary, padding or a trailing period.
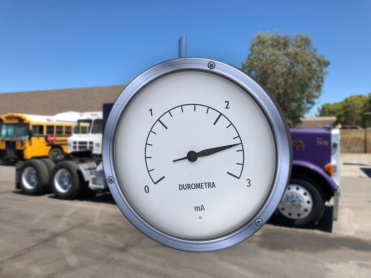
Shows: 2.5 mA
